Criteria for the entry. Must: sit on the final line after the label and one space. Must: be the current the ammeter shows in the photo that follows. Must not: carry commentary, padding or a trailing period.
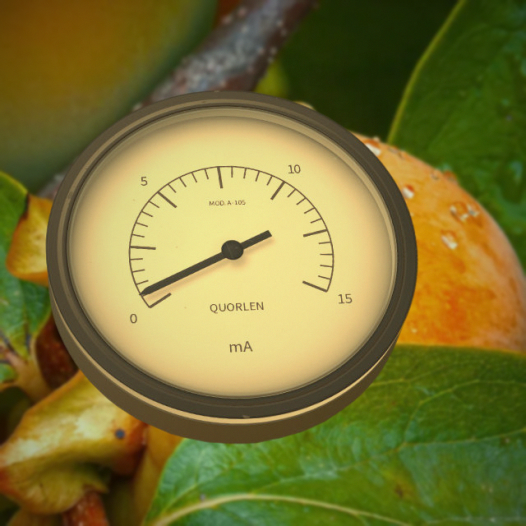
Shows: 0.5 mA
